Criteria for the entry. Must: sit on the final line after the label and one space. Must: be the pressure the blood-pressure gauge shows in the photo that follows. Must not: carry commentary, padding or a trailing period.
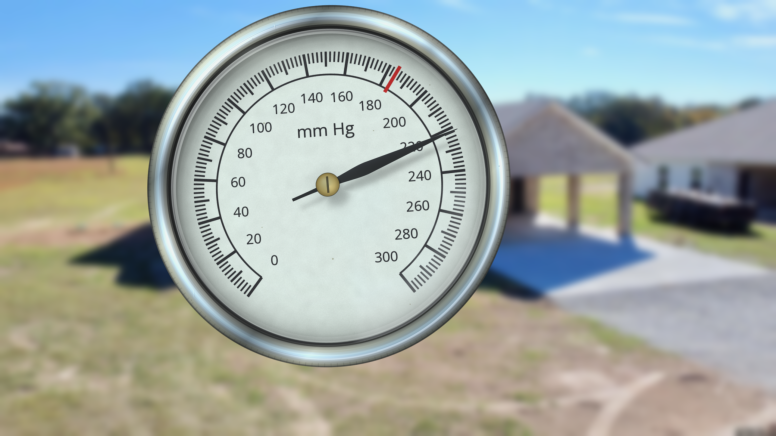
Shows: 222 mmHg
